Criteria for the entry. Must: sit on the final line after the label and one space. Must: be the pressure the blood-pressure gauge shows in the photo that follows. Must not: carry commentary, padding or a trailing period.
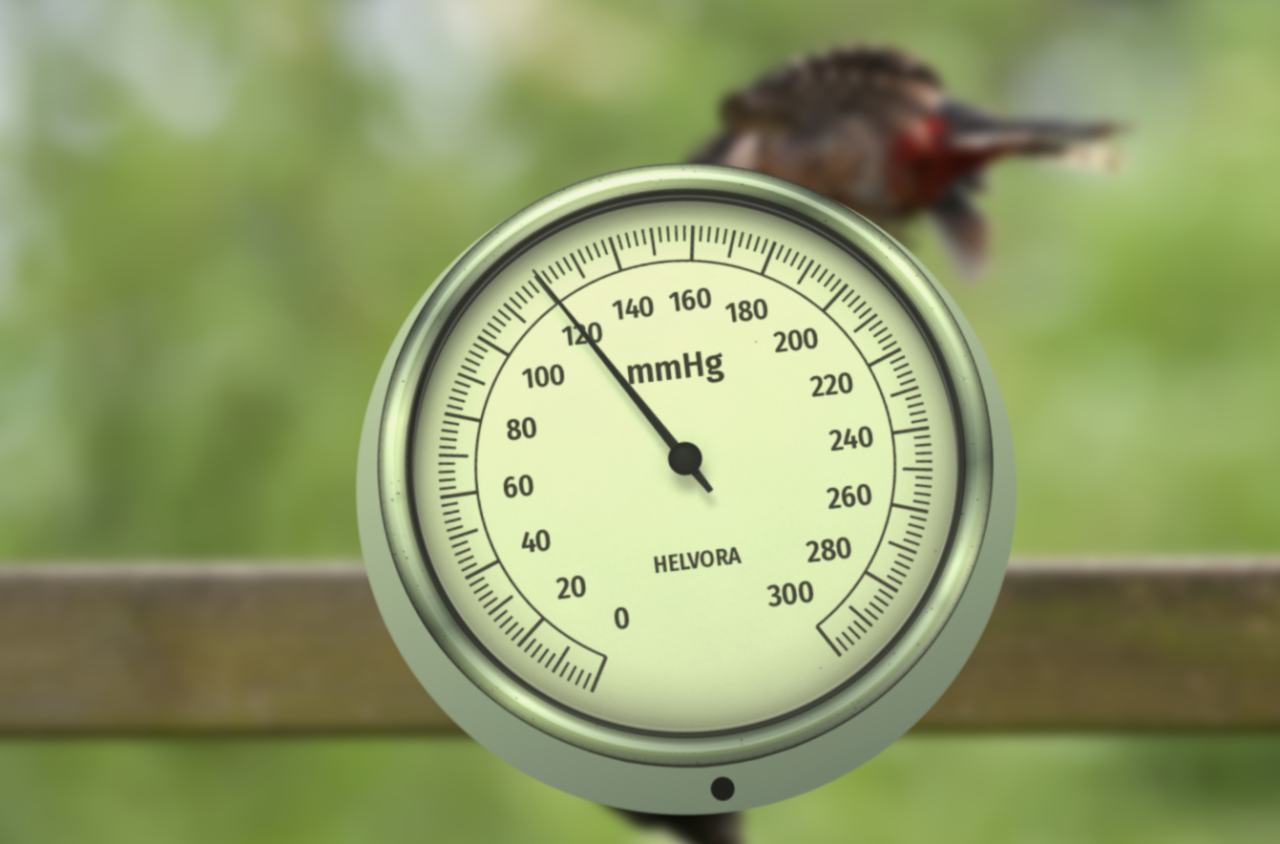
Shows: 120 mmHg
